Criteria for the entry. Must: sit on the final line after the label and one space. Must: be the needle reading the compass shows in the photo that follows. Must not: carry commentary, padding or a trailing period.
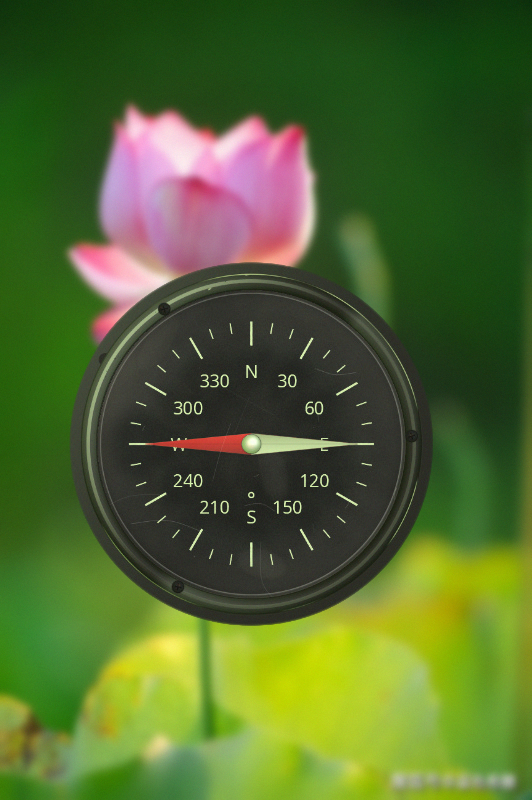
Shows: 270 °
